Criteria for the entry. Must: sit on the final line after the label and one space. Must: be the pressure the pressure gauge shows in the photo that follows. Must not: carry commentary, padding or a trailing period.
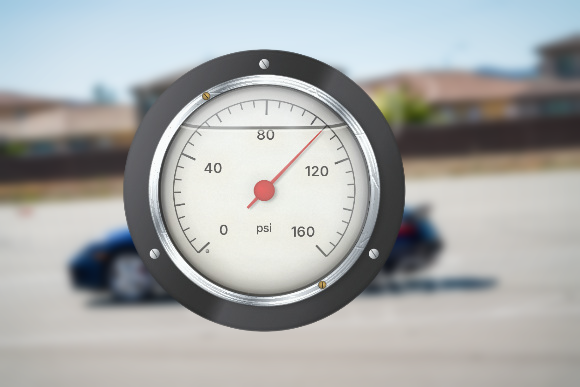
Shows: 105 psi
